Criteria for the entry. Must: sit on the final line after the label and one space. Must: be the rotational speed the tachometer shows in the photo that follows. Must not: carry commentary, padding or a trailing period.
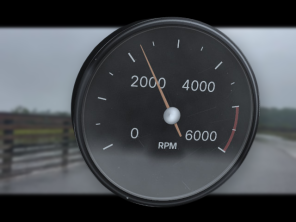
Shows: 2250 rpm
